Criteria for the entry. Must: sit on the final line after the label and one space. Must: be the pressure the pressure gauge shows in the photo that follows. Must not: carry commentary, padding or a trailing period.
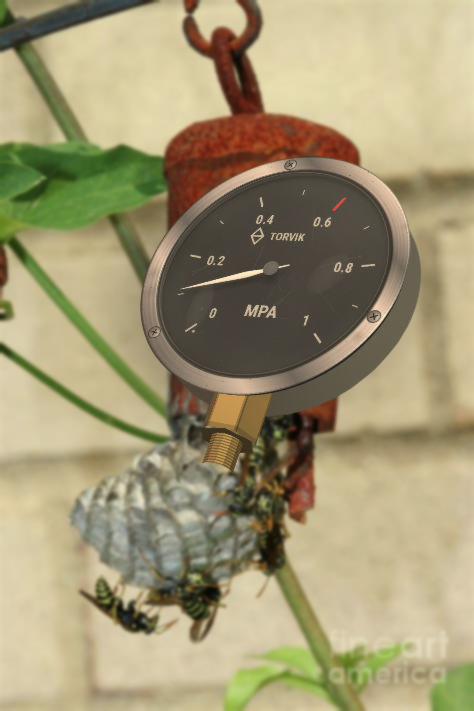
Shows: 0.1 MPa
